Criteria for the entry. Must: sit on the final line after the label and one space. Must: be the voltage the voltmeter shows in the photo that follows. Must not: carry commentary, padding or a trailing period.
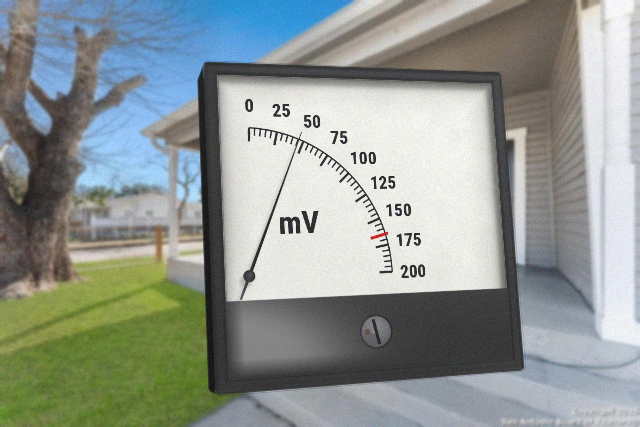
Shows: 45 mV
